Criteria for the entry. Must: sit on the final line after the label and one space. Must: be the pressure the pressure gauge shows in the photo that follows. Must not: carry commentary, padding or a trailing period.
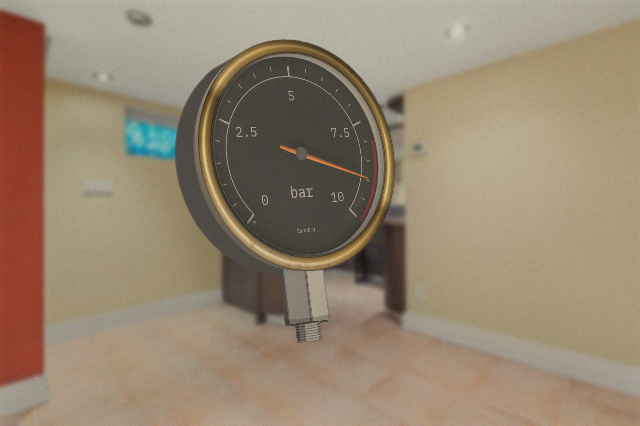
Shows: 9 bar
